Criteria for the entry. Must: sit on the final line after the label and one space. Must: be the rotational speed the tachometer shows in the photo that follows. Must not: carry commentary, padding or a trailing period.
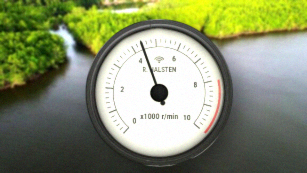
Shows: 4400 rpm
